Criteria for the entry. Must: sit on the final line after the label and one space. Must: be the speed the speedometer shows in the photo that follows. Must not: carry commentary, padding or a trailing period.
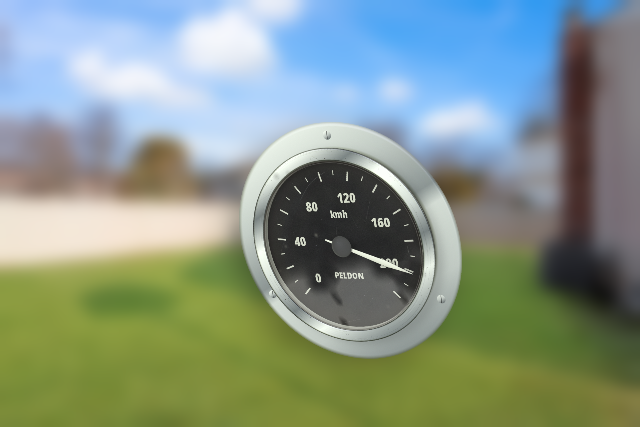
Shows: 200 km/h
